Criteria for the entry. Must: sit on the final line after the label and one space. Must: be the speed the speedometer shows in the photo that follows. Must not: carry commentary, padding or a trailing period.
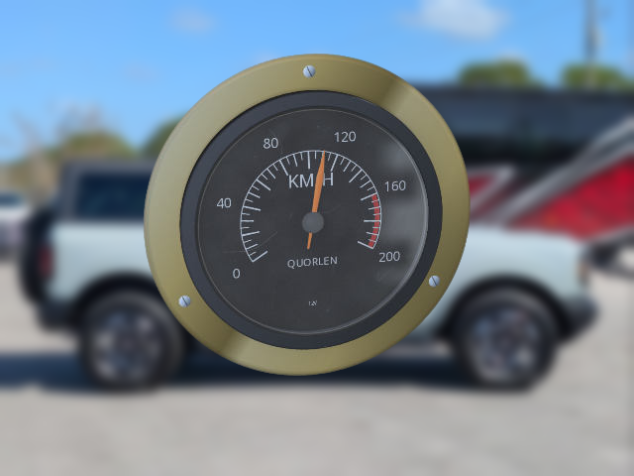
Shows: 110 km/h
